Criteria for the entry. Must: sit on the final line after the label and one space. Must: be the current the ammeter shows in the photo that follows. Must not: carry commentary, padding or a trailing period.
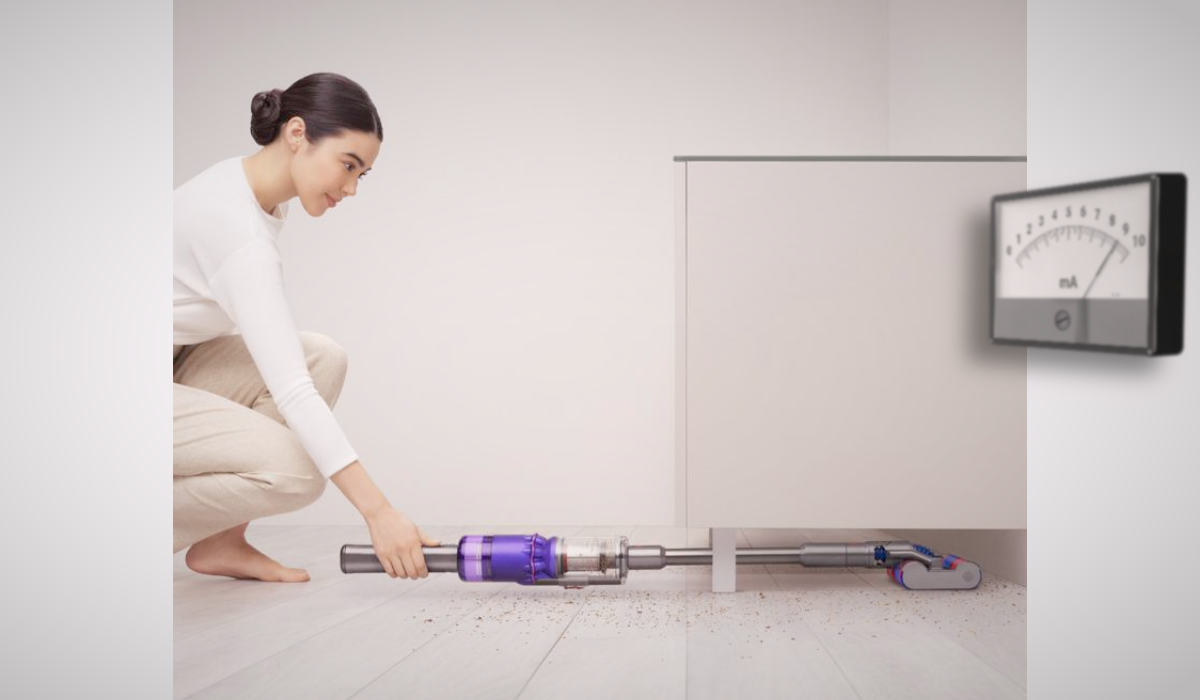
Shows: 9 mA
